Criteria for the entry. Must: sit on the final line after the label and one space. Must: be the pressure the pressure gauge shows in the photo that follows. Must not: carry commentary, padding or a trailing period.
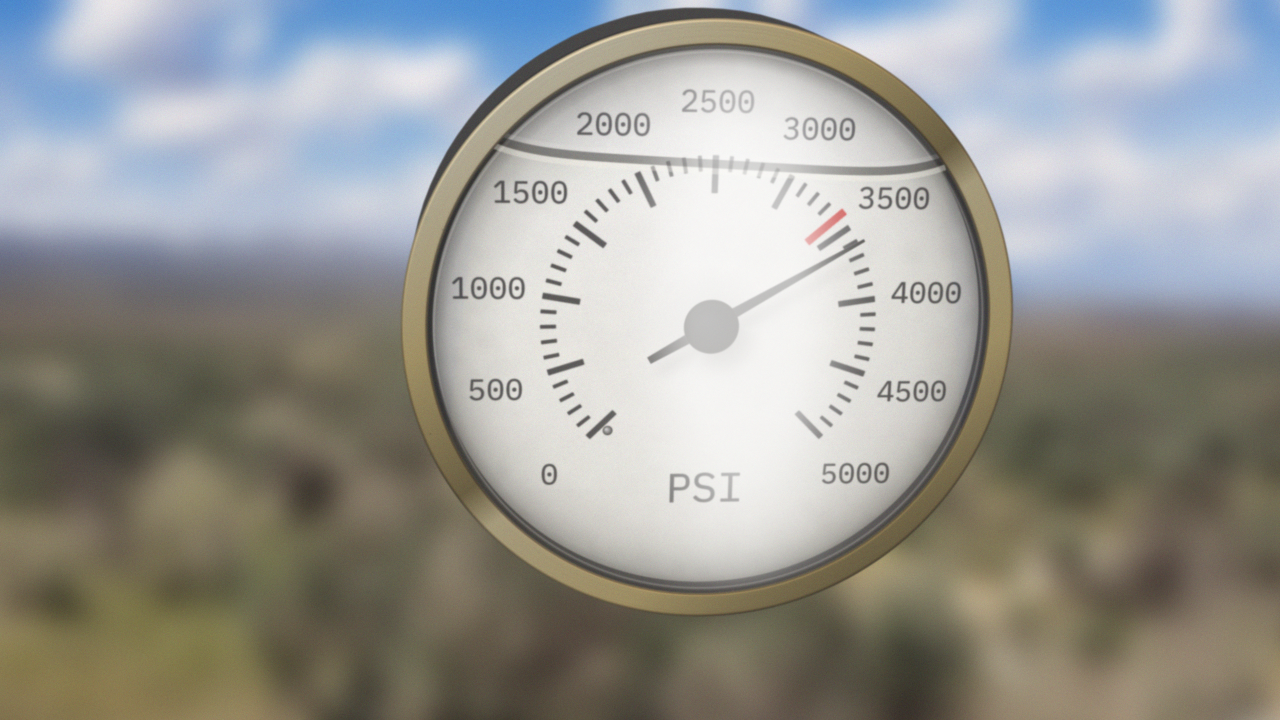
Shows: 3600 psi
